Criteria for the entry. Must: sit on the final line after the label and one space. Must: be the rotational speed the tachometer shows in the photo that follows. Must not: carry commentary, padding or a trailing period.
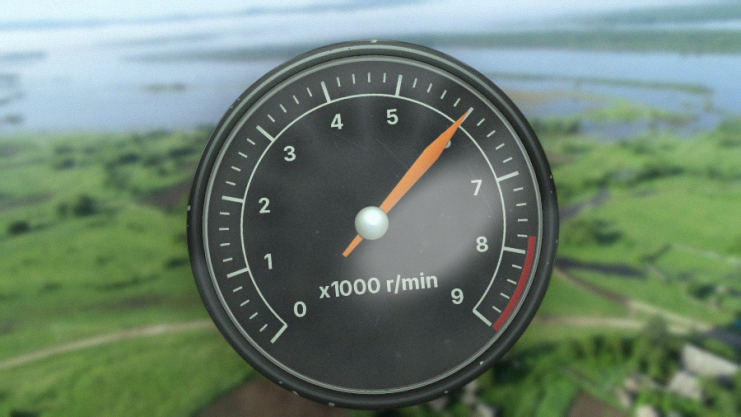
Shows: 6000 rpm
